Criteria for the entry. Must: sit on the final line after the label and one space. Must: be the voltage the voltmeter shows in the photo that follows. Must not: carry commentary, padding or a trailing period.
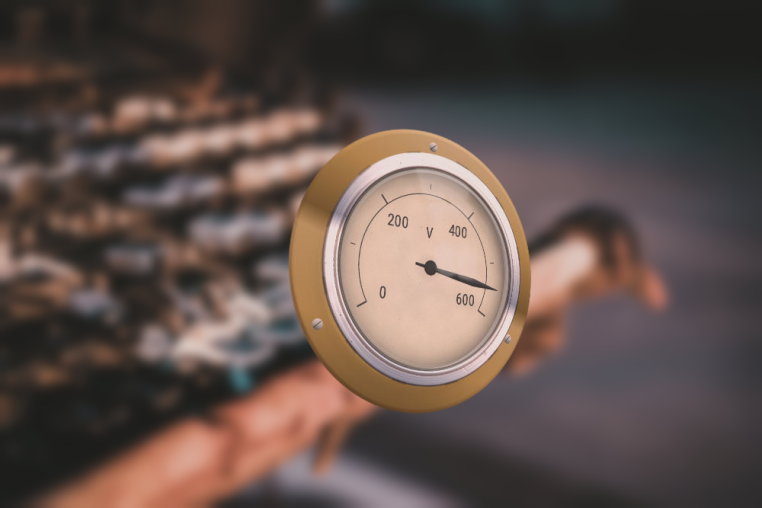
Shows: 550 V
